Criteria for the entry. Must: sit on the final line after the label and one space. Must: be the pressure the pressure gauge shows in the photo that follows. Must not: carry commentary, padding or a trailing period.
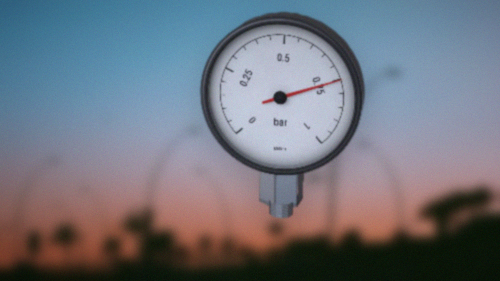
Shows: 0.75 bar
